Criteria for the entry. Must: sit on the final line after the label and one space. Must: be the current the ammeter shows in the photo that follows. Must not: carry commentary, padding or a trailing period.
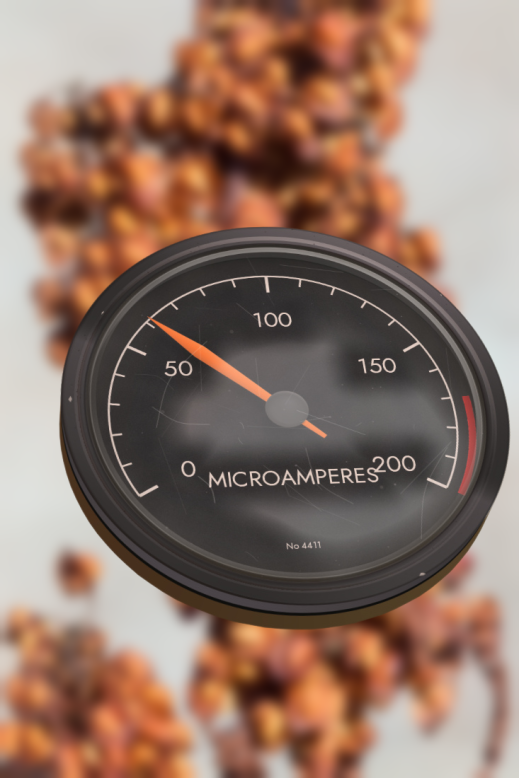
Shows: 60 µA
